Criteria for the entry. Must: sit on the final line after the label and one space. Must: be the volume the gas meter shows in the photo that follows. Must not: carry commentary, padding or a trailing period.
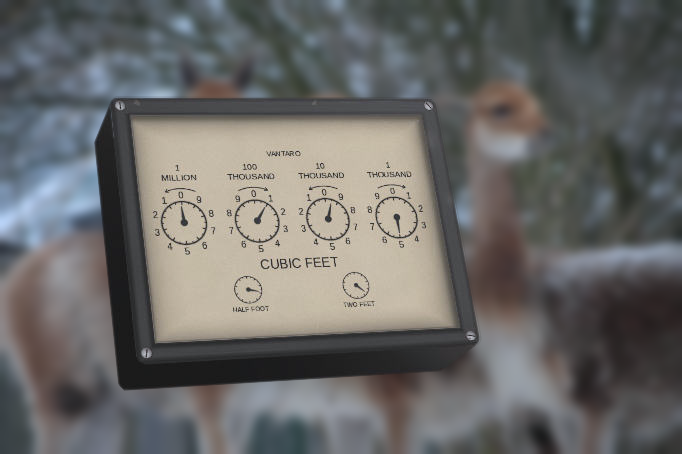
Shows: 9500 ft³
